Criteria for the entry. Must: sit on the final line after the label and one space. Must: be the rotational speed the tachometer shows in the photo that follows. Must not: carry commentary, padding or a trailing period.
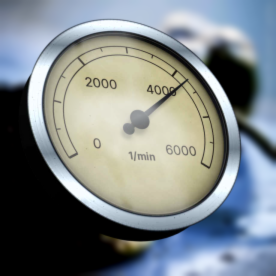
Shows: 4250 rpm
